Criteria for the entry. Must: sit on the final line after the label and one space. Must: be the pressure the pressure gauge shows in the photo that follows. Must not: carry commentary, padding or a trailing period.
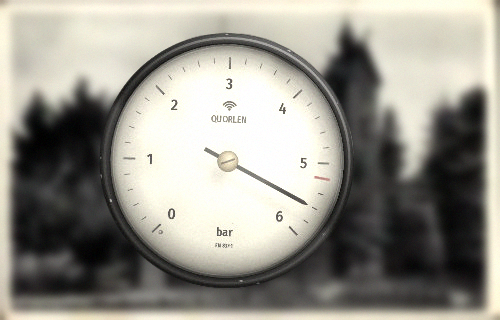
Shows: 5.6 bar
